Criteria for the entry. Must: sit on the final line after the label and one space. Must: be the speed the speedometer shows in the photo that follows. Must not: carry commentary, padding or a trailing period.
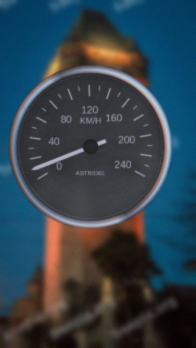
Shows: 10 km/h
